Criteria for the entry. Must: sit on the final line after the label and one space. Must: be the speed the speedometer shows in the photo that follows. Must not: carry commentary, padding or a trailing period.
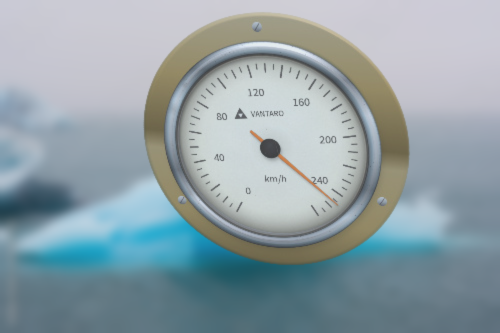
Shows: 245 km/h
